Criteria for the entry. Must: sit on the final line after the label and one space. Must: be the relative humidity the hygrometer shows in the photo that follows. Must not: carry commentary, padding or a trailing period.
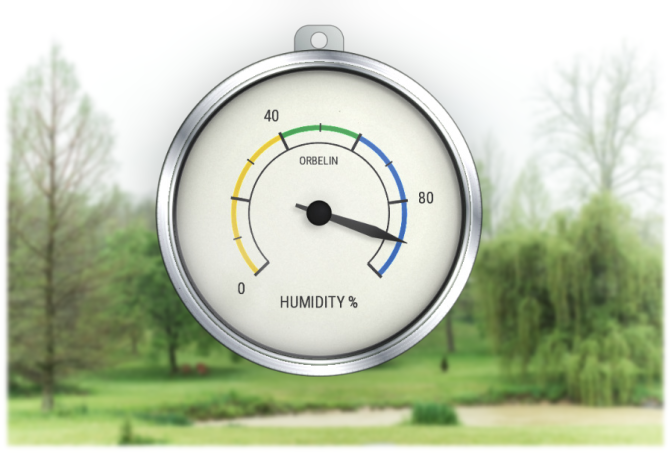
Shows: 90 %
